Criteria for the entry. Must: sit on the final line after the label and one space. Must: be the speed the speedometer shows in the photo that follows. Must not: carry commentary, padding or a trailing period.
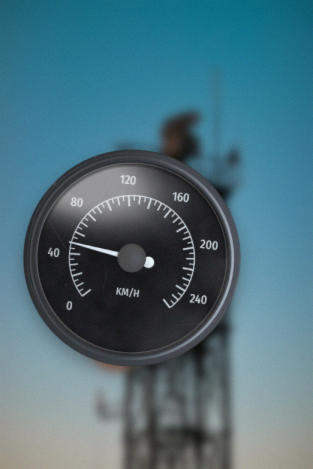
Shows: 50 km/h
